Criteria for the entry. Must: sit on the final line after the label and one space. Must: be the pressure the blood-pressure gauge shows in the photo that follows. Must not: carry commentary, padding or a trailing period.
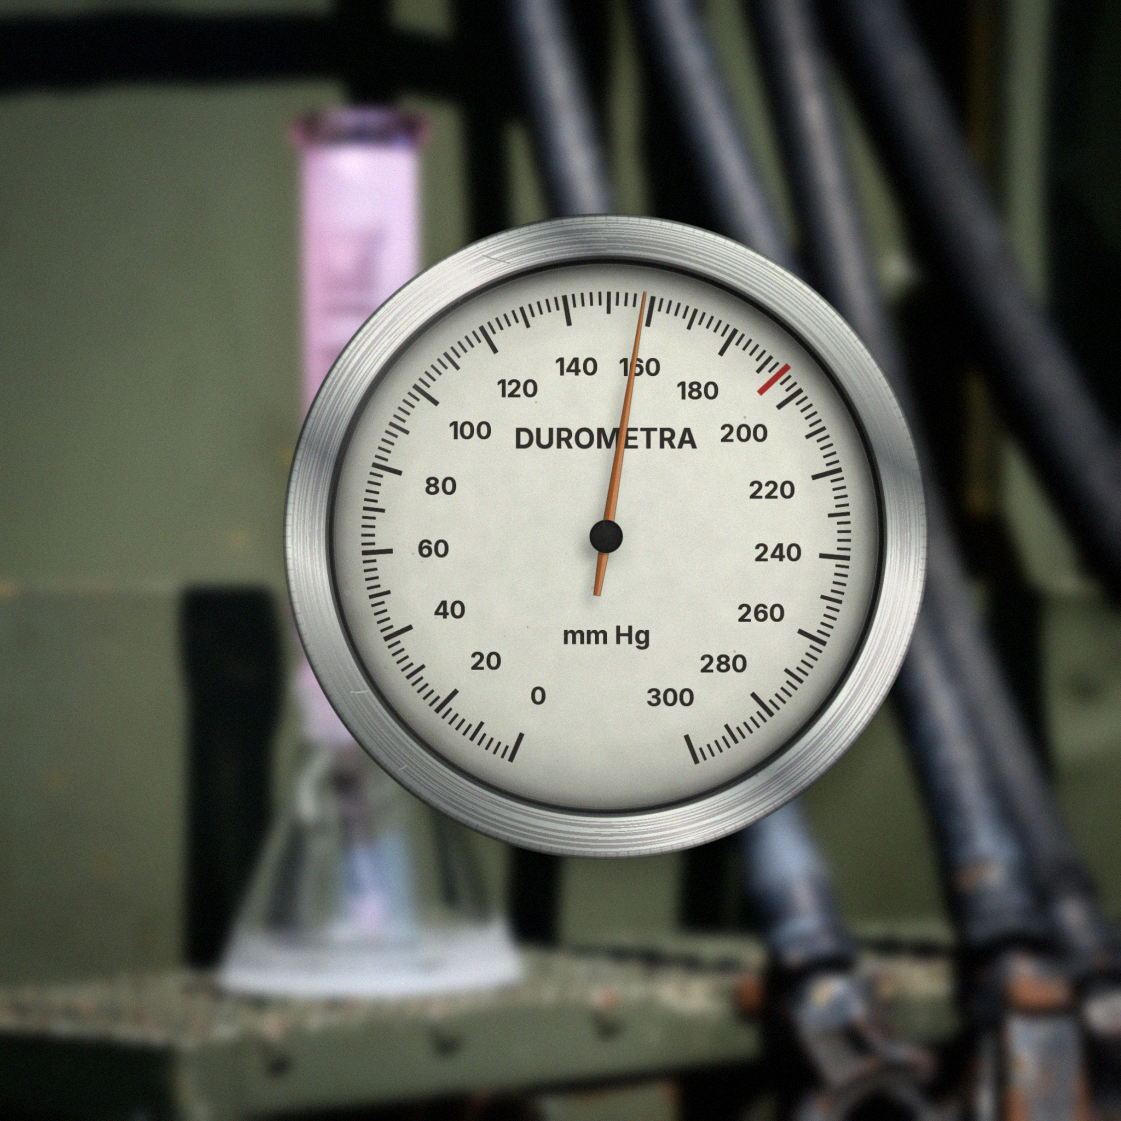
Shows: 158 mmHg
